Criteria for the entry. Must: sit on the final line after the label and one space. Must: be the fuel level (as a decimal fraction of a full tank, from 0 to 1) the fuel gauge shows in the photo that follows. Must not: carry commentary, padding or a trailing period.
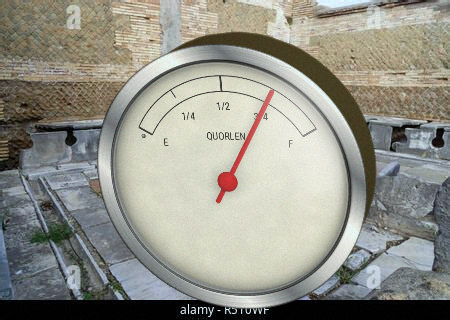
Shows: 0.75
